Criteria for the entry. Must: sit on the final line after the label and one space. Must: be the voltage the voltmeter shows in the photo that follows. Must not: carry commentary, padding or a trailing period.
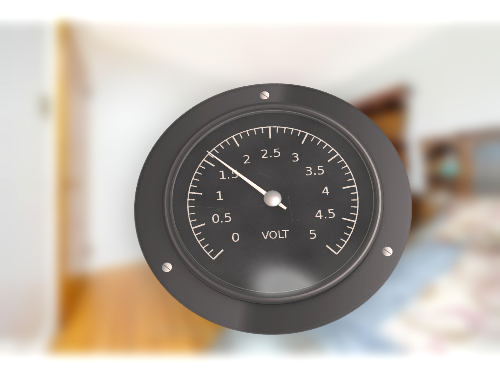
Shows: 1.6 V
